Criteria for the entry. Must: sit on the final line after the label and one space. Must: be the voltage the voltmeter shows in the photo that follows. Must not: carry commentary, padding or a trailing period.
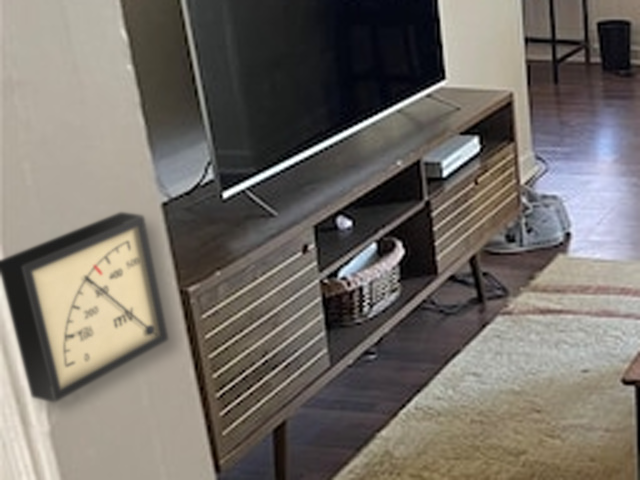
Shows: 300 mV
